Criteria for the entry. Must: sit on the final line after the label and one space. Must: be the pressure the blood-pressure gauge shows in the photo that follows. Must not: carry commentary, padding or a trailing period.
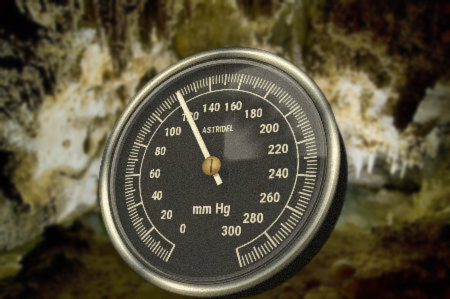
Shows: 120 mmHg
